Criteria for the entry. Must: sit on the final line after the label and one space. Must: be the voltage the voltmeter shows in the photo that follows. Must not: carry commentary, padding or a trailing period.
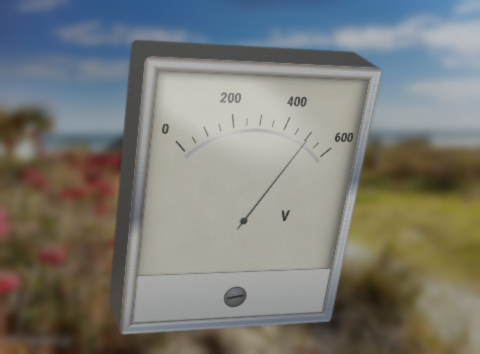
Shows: 500 V
